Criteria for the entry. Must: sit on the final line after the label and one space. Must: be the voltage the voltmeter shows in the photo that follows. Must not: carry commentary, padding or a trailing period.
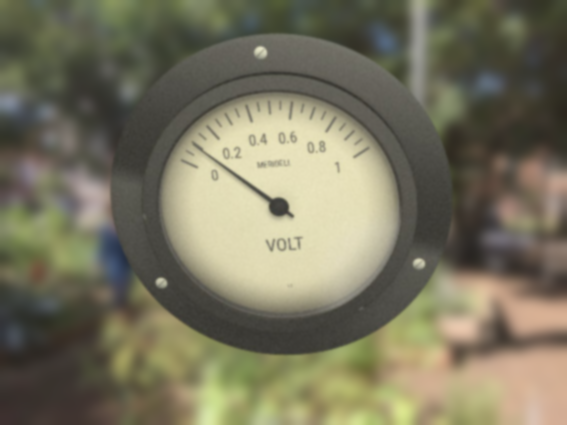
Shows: 0.1 V
